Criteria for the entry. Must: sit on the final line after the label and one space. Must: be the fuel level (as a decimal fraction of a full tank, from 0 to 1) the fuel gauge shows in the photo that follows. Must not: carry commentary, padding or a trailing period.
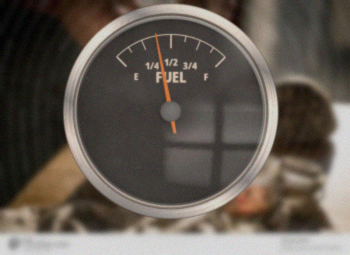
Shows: 0.375
